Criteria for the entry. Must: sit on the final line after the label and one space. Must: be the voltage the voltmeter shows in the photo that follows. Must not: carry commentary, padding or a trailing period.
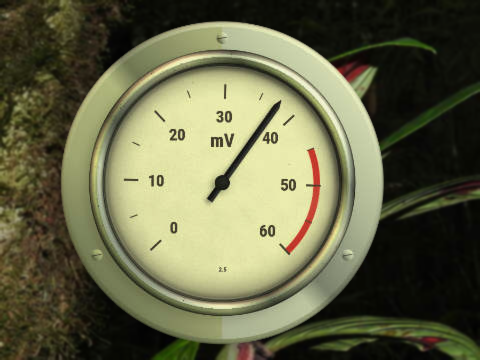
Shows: 37.5 mV
